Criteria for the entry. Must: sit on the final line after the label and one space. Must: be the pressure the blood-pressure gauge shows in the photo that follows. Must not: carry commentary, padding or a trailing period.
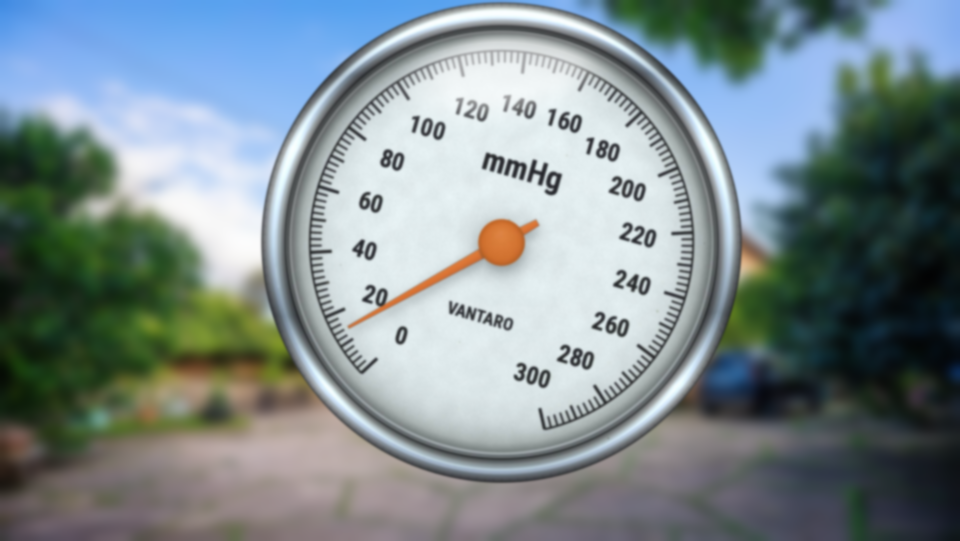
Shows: 14 mmHg
